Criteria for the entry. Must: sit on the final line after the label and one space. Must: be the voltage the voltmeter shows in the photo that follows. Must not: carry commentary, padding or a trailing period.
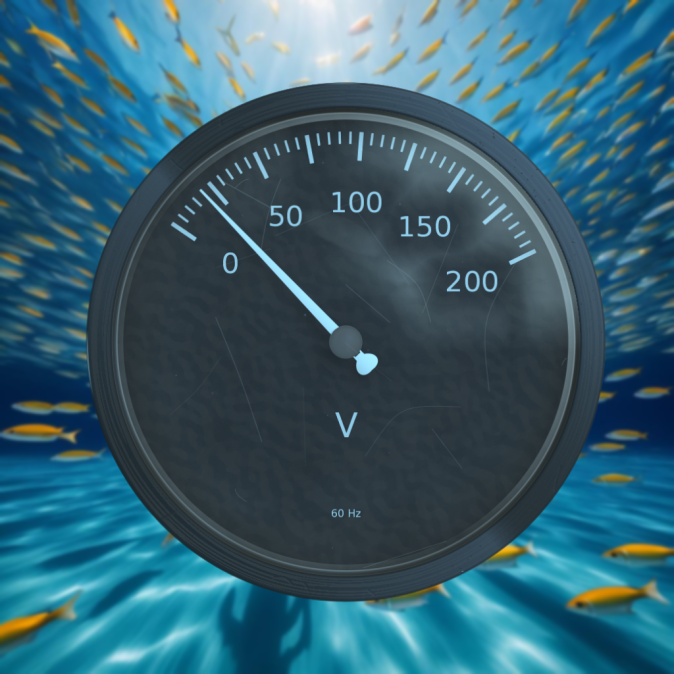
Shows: 20 V
